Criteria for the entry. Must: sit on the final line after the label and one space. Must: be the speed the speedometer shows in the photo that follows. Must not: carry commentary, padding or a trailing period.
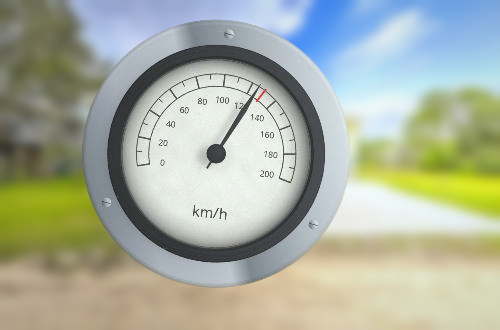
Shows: 125 km/h
